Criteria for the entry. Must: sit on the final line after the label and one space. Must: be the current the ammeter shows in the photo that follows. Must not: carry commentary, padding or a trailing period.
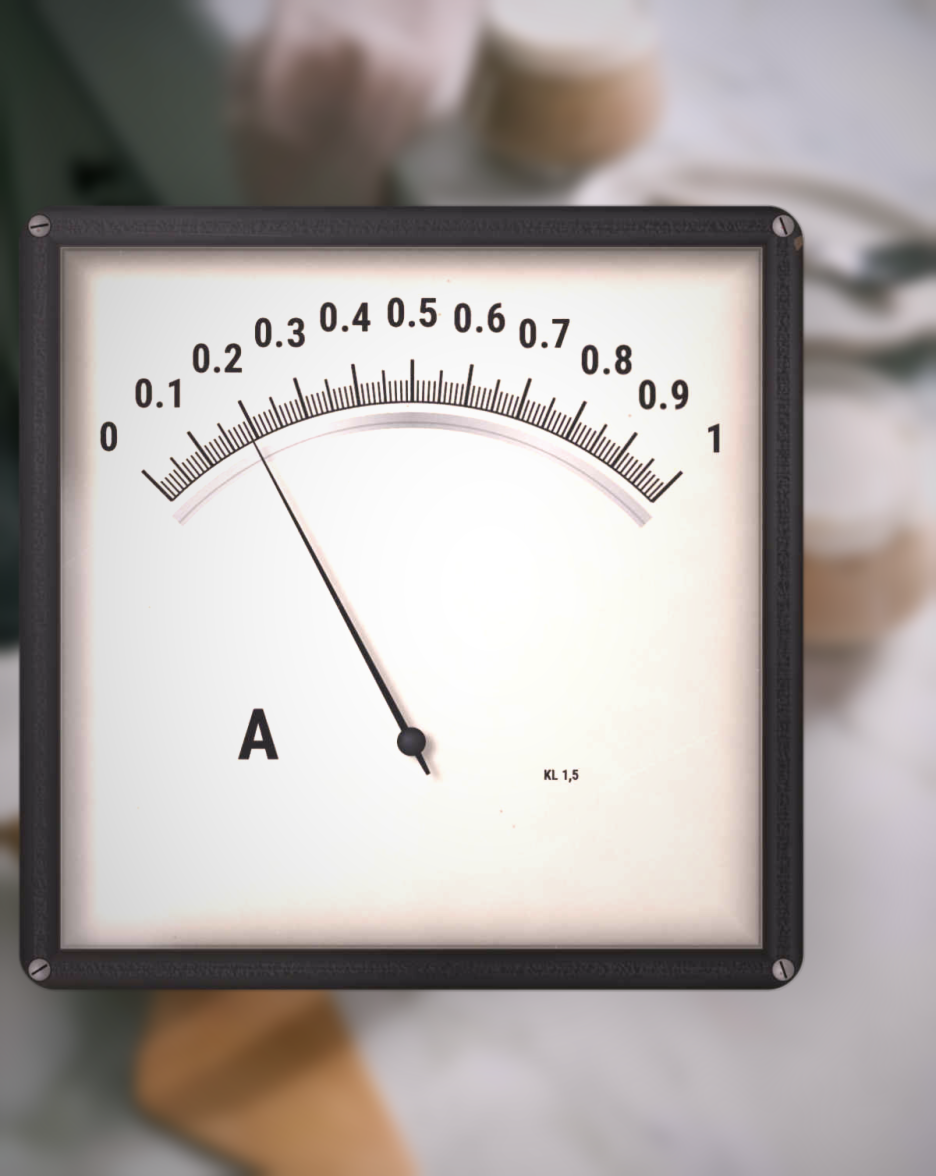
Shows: 0.19 A
